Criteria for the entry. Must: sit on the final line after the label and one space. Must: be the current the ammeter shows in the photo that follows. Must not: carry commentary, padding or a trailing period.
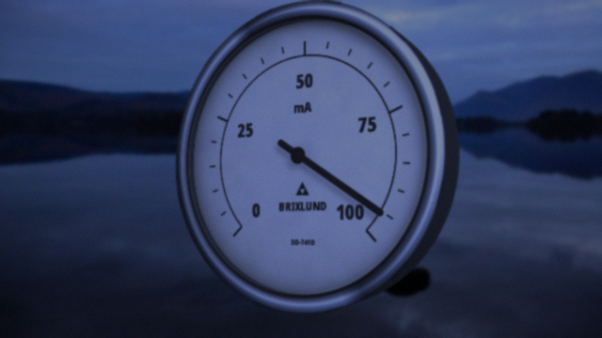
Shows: 95 mA
